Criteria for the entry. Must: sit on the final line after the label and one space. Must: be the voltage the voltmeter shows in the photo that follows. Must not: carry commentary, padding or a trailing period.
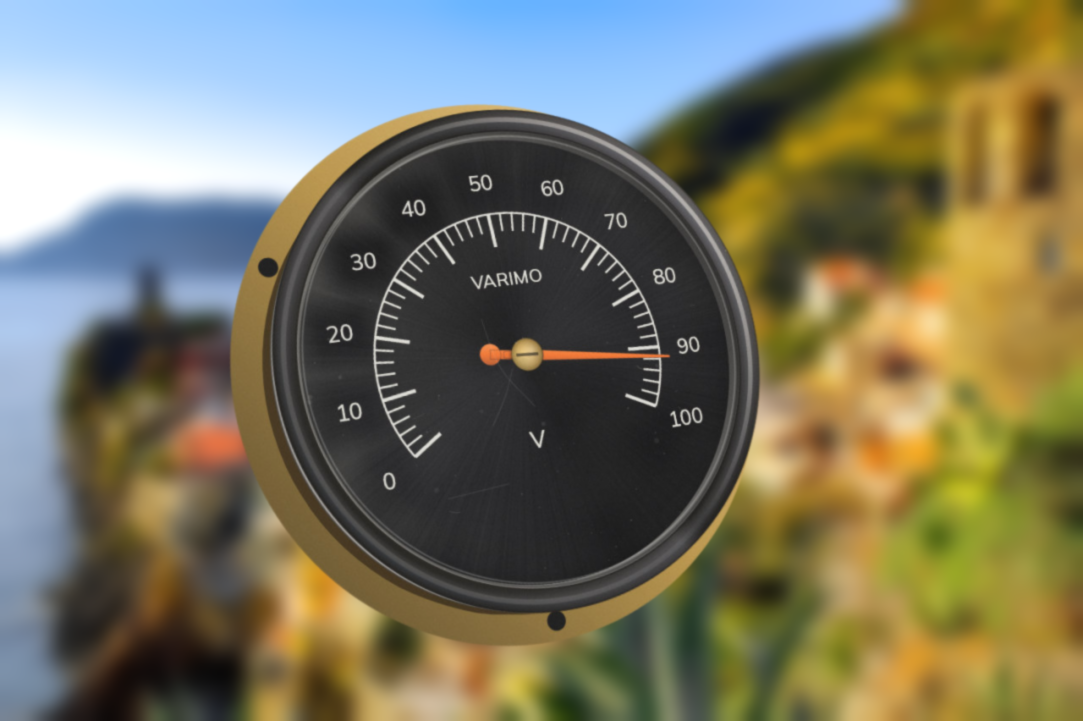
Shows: 92 V
